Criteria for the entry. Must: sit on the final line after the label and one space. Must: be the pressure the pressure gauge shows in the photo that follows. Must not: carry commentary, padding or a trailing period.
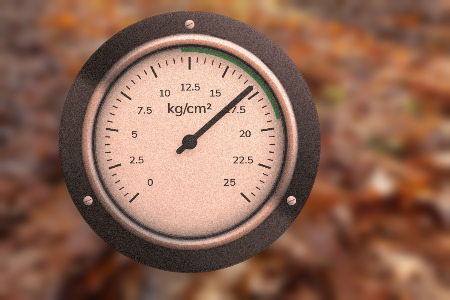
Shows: 17 kg/cm²
